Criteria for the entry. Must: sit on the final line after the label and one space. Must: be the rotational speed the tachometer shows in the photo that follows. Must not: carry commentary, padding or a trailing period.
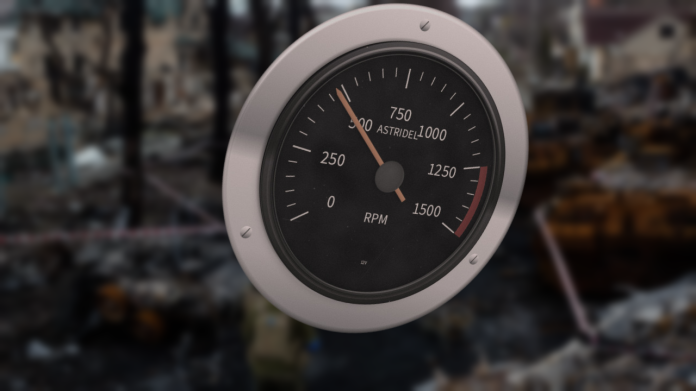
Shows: 475 rpm
